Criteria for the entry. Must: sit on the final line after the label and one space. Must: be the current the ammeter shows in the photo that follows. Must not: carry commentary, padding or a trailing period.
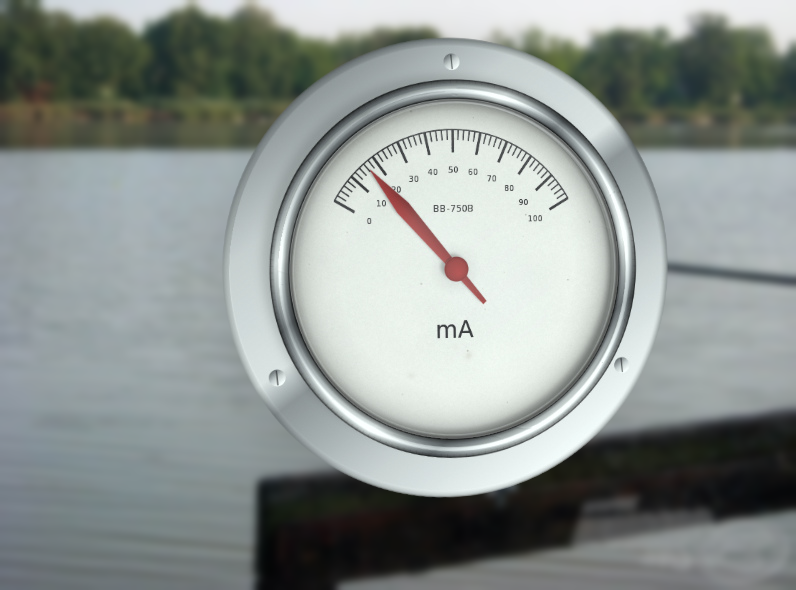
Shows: 16 mA
